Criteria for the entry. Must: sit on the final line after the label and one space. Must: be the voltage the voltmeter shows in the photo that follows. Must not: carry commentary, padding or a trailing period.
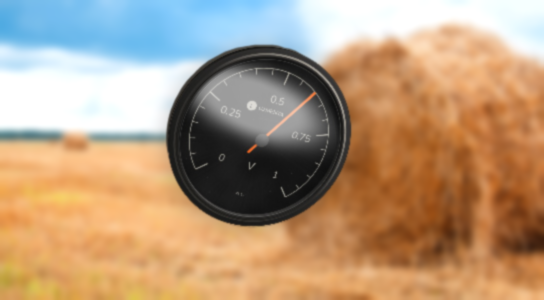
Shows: 0.6 V
